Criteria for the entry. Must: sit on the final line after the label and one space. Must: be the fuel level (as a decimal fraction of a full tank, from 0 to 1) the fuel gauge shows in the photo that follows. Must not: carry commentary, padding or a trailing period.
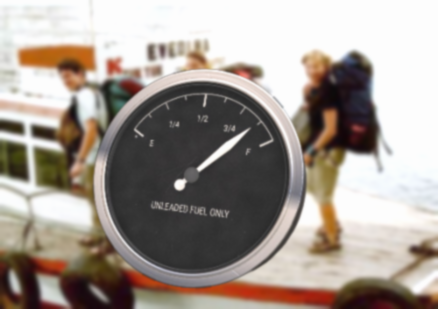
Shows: 0.875
